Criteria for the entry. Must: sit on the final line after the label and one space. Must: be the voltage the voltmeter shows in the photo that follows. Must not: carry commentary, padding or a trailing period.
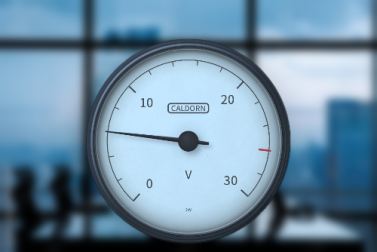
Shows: 6 V
